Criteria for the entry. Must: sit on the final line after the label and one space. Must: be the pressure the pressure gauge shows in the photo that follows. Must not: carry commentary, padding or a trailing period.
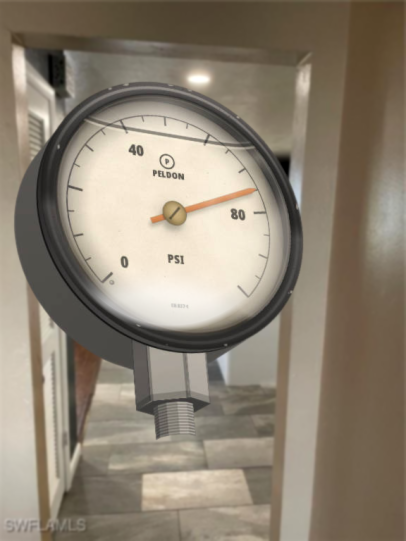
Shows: 75 psi
